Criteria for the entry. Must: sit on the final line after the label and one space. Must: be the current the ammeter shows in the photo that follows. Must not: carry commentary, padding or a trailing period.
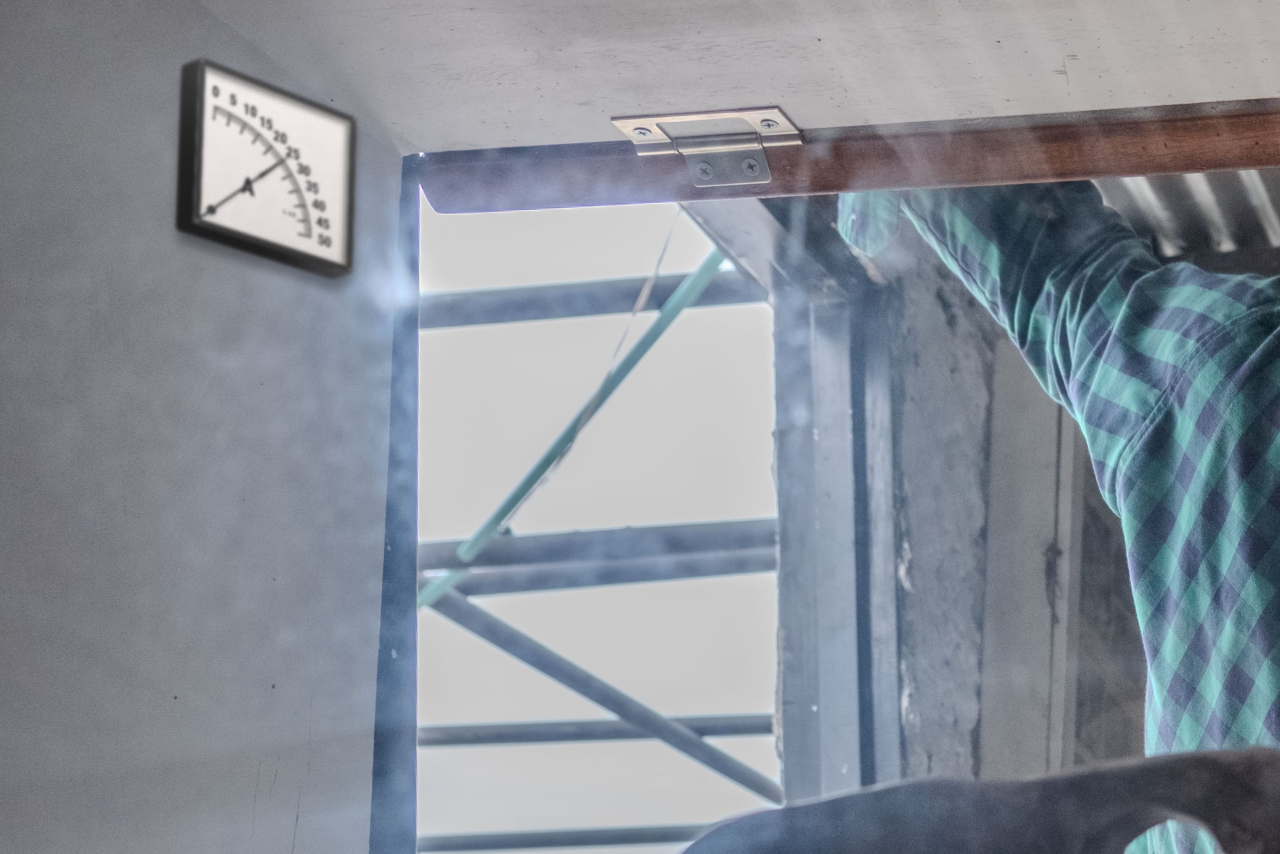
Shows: 25 A
